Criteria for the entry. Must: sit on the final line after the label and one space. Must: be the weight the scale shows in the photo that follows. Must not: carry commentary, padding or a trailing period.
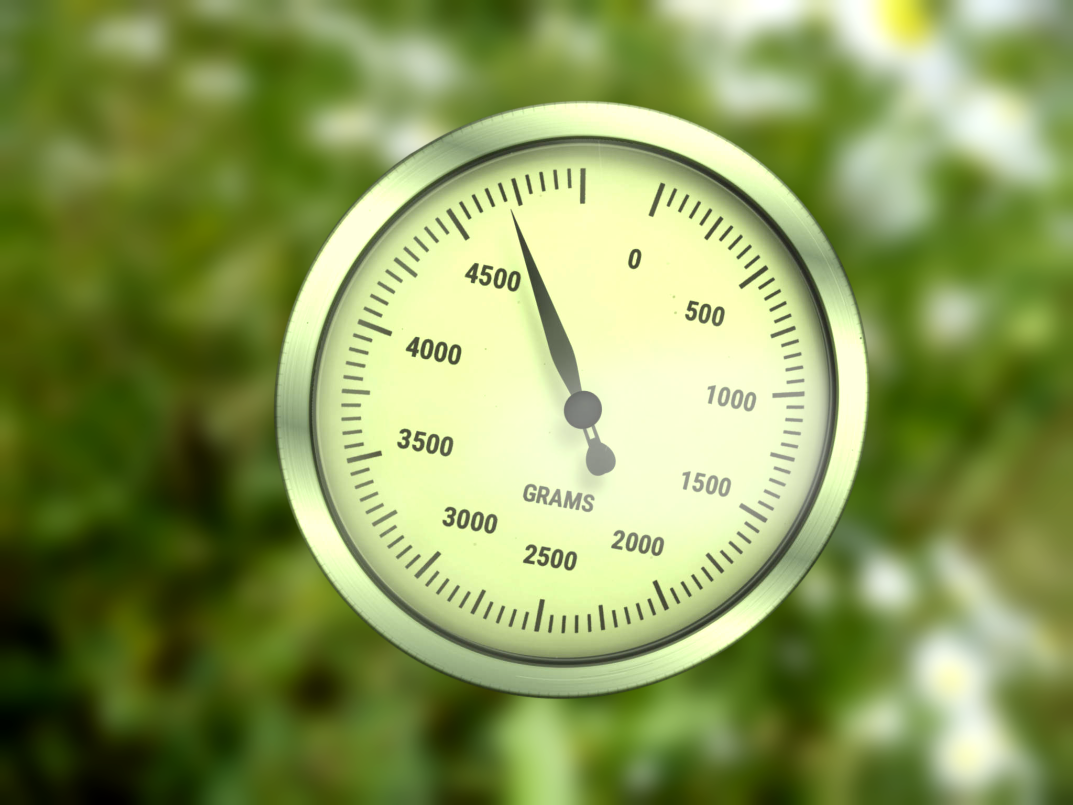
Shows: 4700 g
